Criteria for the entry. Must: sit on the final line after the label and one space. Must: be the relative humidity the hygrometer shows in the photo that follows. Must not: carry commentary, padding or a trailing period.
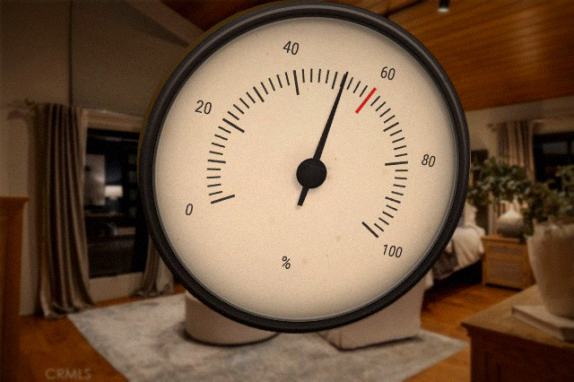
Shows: 52 %
